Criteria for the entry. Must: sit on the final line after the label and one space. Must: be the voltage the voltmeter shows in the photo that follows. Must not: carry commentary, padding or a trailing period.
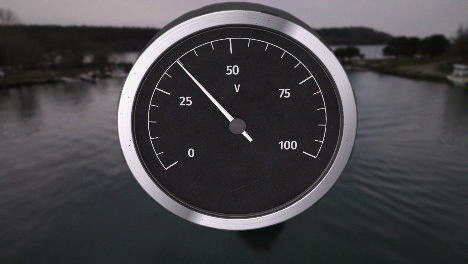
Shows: 35 V
